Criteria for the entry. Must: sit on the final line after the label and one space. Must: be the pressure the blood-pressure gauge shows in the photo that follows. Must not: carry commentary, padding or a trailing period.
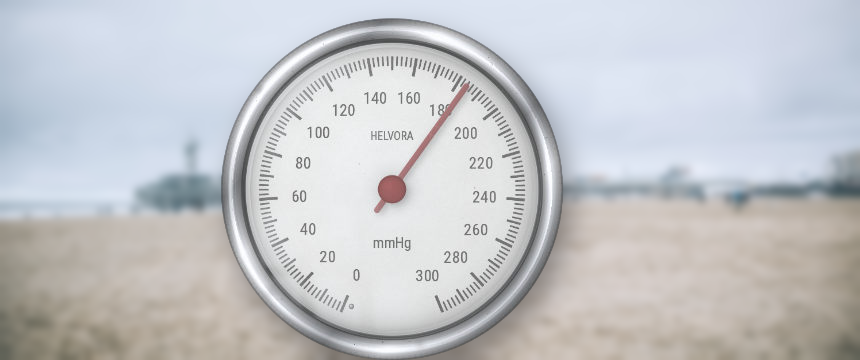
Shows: 184 mmHg
